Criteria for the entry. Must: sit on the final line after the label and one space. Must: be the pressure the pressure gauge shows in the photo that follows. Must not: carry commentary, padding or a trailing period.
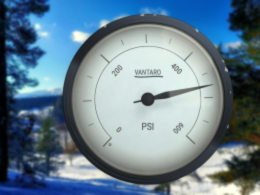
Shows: 475 psi
